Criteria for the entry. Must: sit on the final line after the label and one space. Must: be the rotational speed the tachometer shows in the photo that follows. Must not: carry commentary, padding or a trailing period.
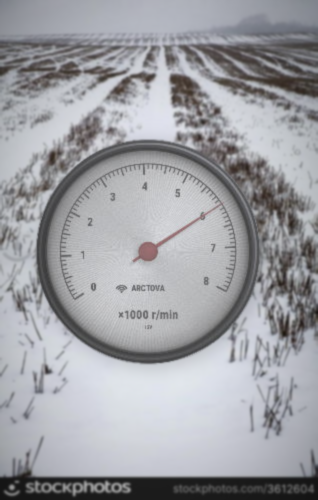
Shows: 6000 rpm
